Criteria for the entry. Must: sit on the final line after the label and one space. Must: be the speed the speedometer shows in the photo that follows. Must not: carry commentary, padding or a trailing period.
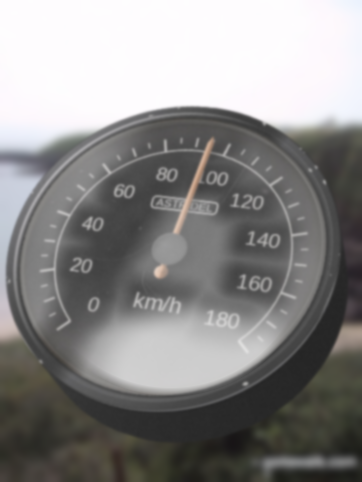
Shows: 95 km/h
